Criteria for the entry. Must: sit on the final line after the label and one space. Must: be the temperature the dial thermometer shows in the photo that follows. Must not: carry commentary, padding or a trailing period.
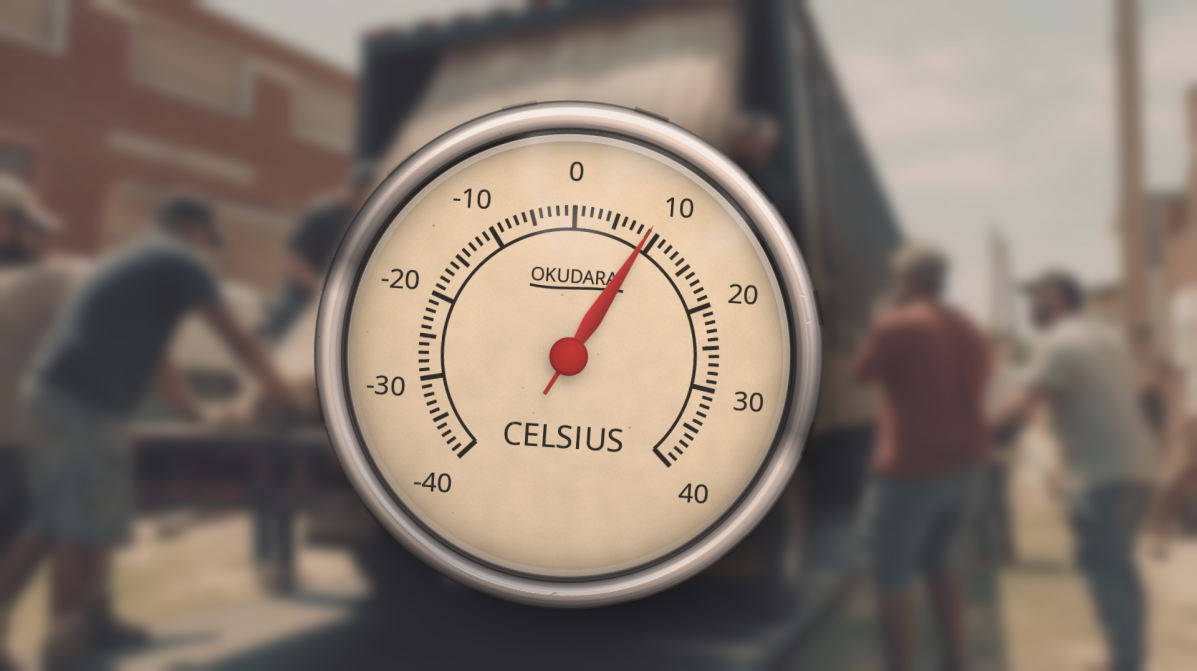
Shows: 9 °C
